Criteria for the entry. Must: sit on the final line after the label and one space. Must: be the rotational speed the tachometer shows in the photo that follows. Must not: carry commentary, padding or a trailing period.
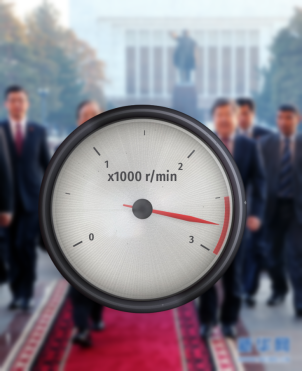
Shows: 2750 rpm
